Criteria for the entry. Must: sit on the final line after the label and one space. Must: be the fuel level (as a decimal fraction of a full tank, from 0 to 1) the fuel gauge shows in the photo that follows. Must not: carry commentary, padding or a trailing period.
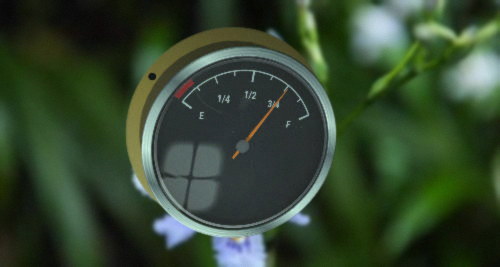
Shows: 0.75
